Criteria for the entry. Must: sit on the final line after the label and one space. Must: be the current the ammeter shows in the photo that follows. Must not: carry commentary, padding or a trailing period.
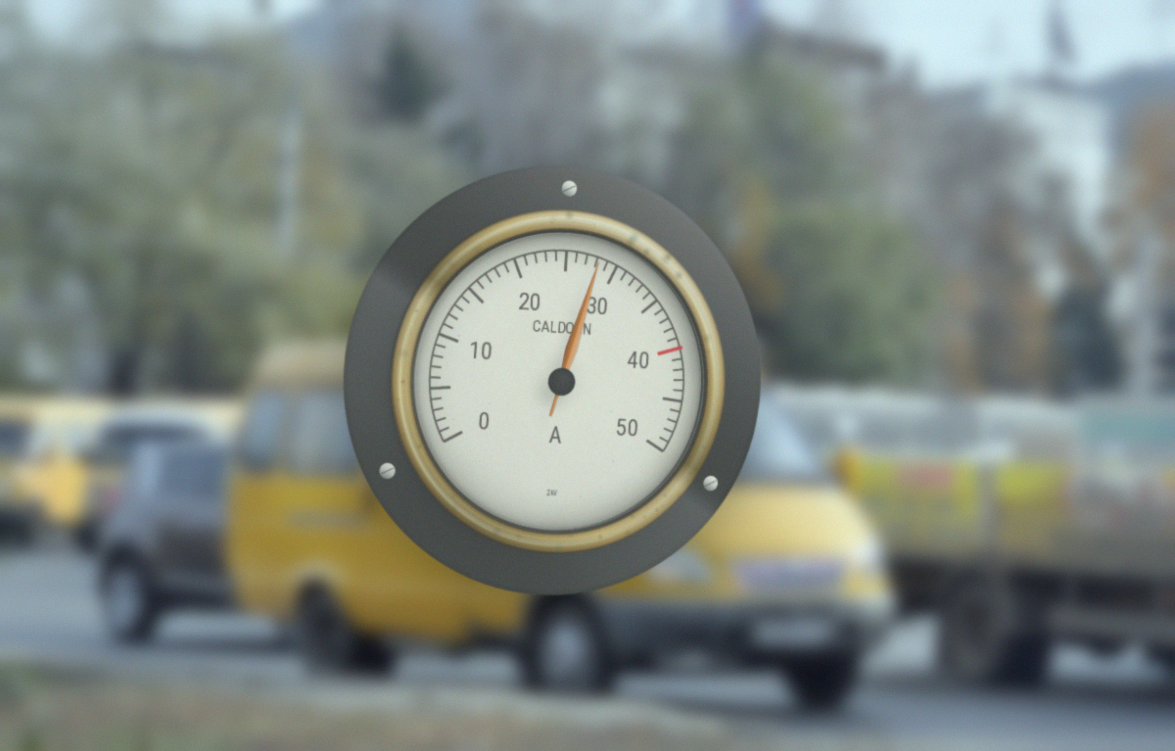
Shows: 28 A
